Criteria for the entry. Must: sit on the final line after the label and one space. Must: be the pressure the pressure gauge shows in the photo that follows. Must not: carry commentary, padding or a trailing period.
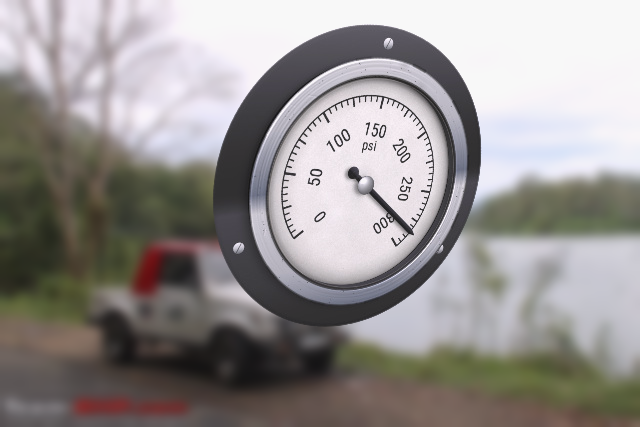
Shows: 285 psi
